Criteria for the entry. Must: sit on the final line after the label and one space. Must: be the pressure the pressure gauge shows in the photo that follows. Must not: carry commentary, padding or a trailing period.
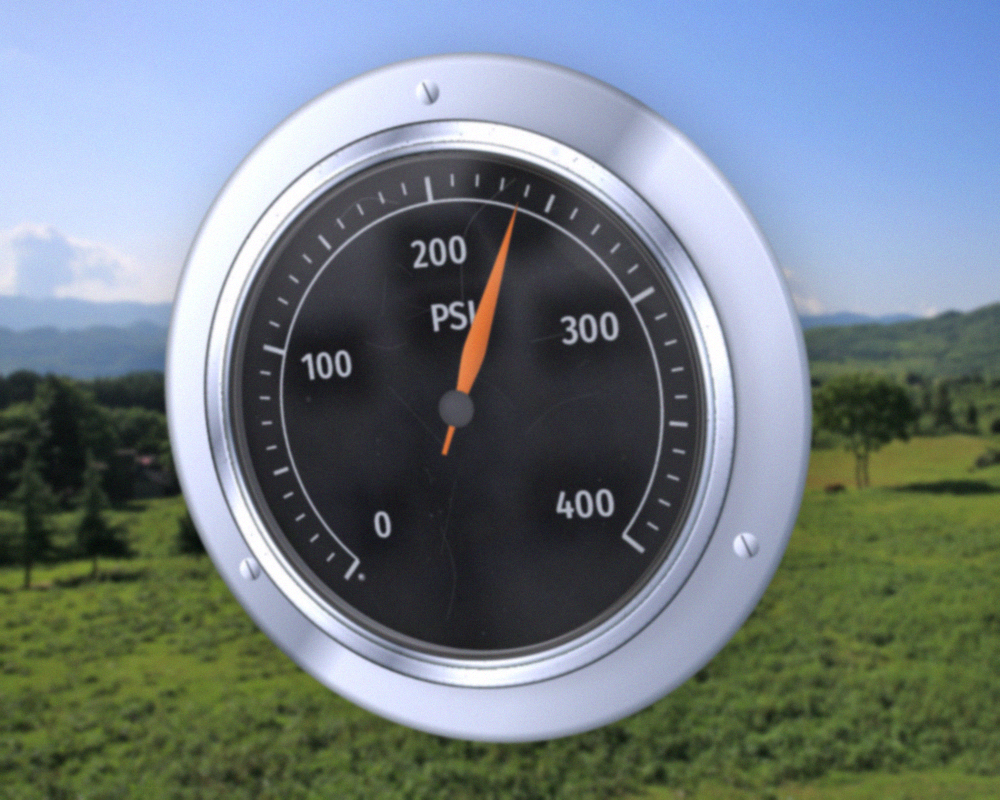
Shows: 240 psi
